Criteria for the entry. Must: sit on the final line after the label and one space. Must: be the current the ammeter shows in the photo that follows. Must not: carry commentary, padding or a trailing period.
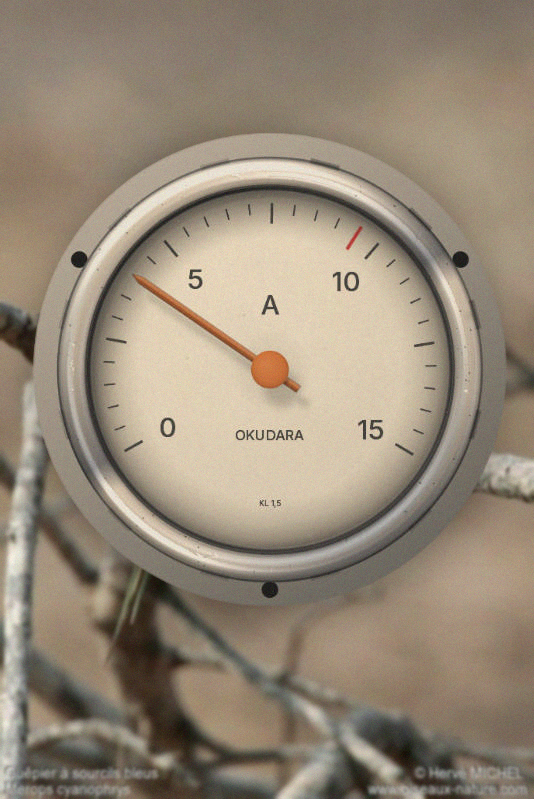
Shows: 4 A
